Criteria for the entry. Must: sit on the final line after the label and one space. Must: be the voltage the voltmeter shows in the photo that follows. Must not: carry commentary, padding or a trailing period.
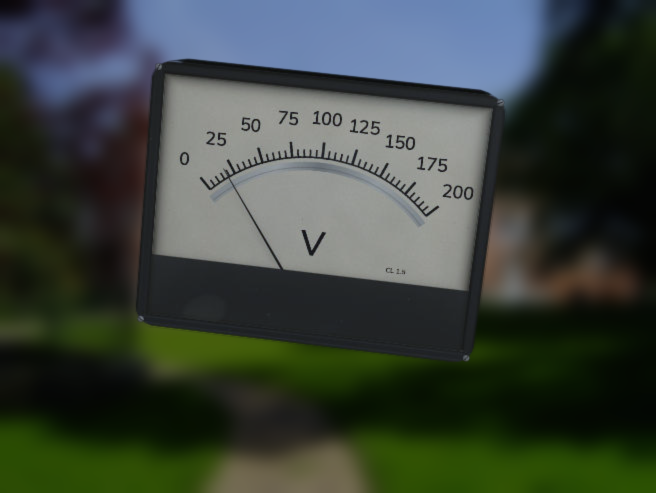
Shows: 20 V
